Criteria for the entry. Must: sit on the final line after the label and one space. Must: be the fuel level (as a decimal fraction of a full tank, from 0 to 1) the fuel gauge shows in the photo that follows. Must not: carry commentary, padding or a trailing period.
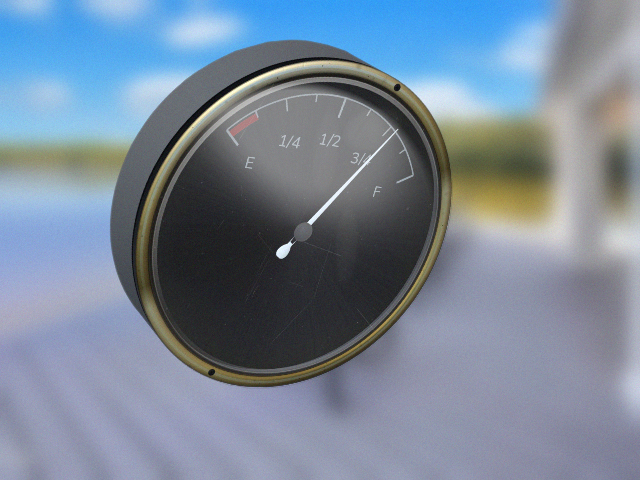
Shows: 0.75
